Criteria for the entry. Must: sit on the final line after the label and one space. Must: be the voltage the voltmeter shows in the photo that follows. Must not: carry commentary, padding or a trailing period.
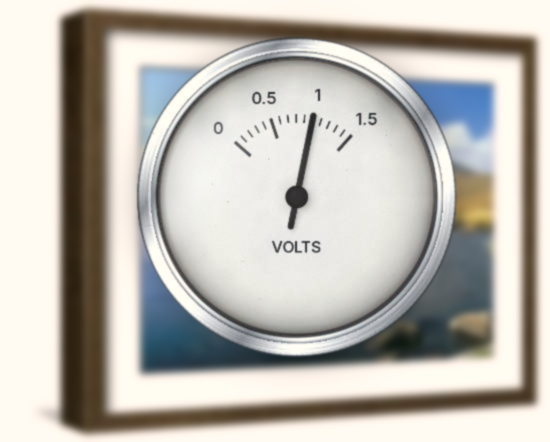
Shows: 1 V
